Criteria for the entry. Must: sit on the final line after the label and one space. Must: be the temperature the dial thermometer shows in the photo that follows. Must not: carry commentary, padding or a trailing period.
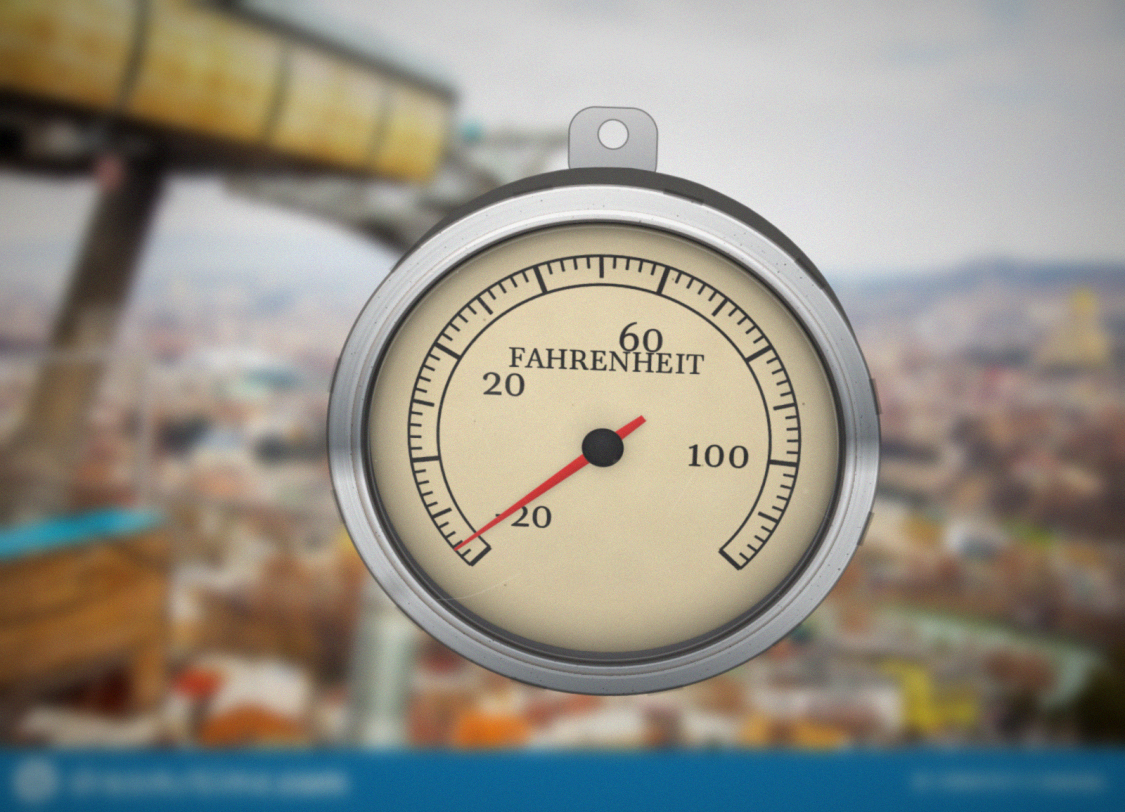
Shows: -16 °F
